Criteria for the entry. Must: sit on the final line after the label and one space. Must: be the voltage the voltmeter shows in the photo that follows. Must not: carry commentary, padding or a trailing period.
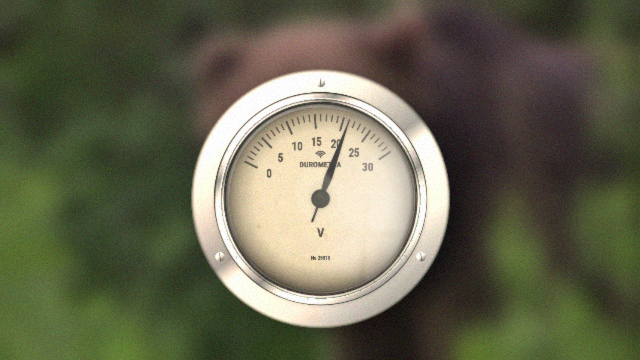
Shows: 21 V
